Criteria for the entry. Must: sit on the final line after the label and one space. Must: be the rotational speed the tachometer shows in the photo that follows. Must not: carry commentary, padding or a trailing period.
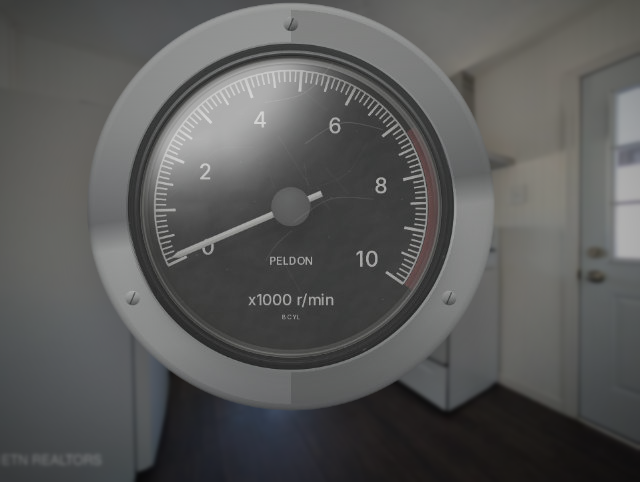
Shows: 100 rpm
